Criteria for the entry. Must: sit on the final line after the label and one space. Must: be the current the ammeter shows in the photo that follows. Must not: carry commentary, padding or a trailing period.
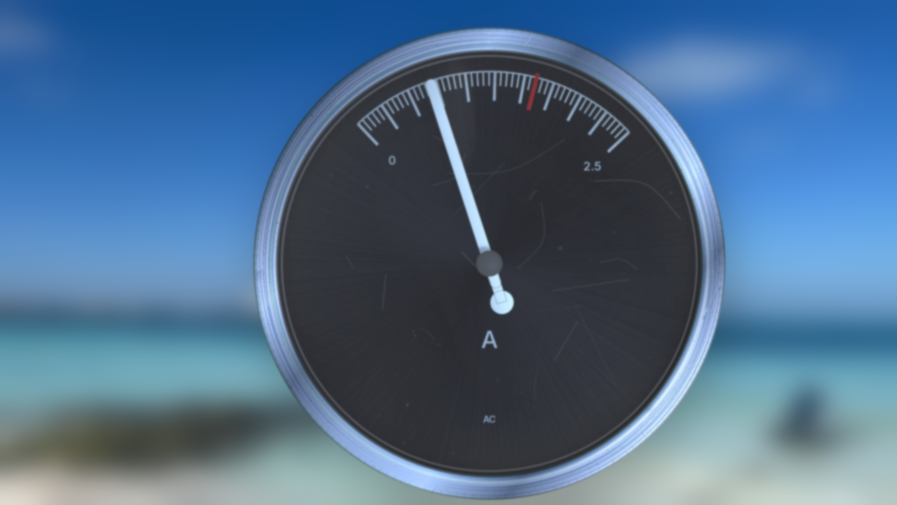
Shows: 0.7 A
